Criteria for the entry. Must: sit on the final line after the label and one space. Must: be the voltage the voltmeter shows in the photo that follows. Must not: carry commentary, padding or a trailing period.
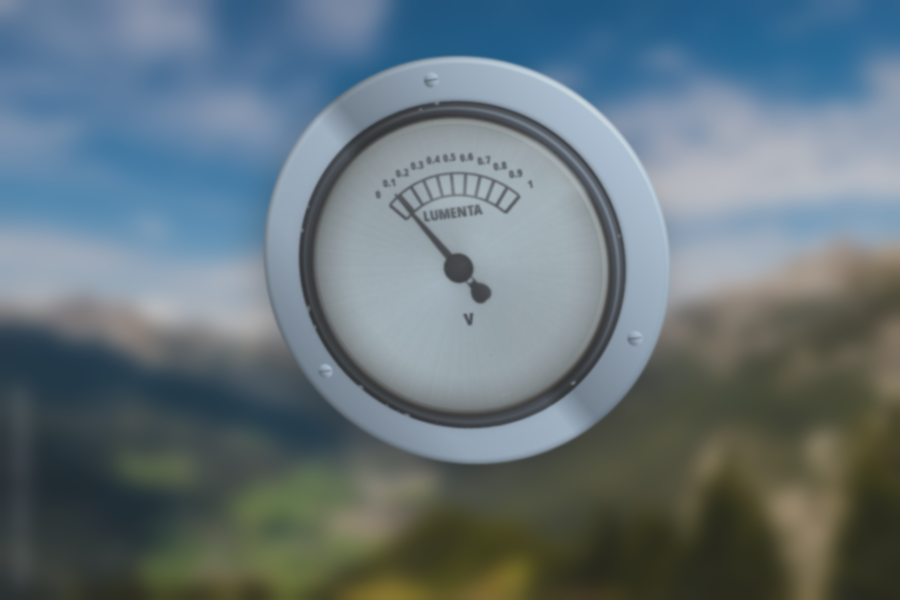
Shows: 0.1 V
